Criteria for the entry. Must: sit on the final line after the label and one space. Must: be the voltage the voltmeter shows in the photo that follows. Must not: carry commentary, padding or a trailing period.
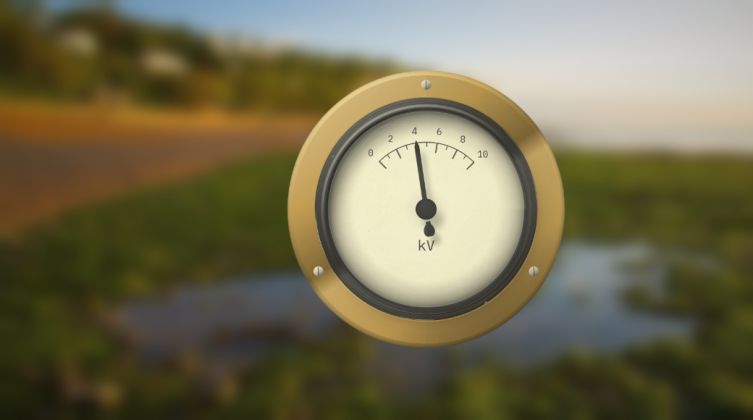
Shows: 4 kV
